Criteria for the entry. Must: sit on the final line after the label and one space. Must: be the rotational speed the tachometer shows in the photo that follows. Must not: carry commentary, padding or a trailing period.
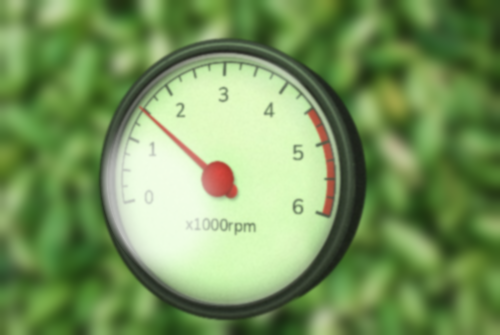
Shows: 1500 rpm
